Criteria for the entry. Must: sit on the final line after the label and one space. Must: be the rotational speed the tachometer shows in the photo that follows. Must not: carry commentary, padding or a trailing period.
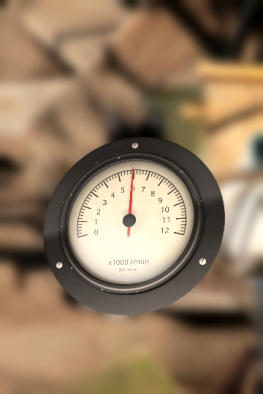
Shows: 6000 rpm
